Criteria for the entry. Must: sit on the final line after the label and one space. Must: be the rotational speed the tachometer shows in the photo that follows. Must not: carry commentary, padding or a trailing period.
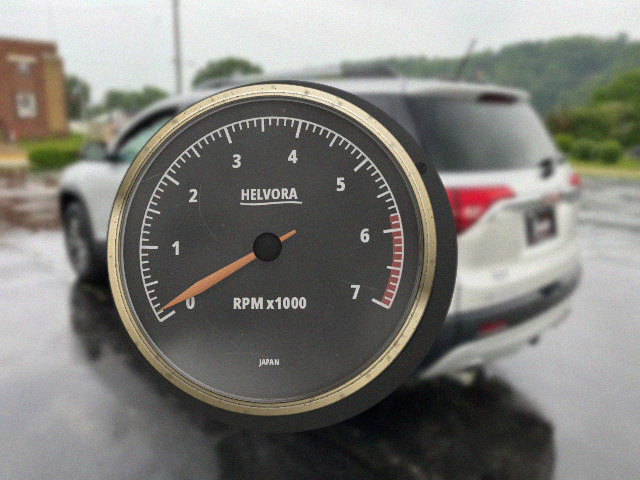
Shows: 100 rpm
